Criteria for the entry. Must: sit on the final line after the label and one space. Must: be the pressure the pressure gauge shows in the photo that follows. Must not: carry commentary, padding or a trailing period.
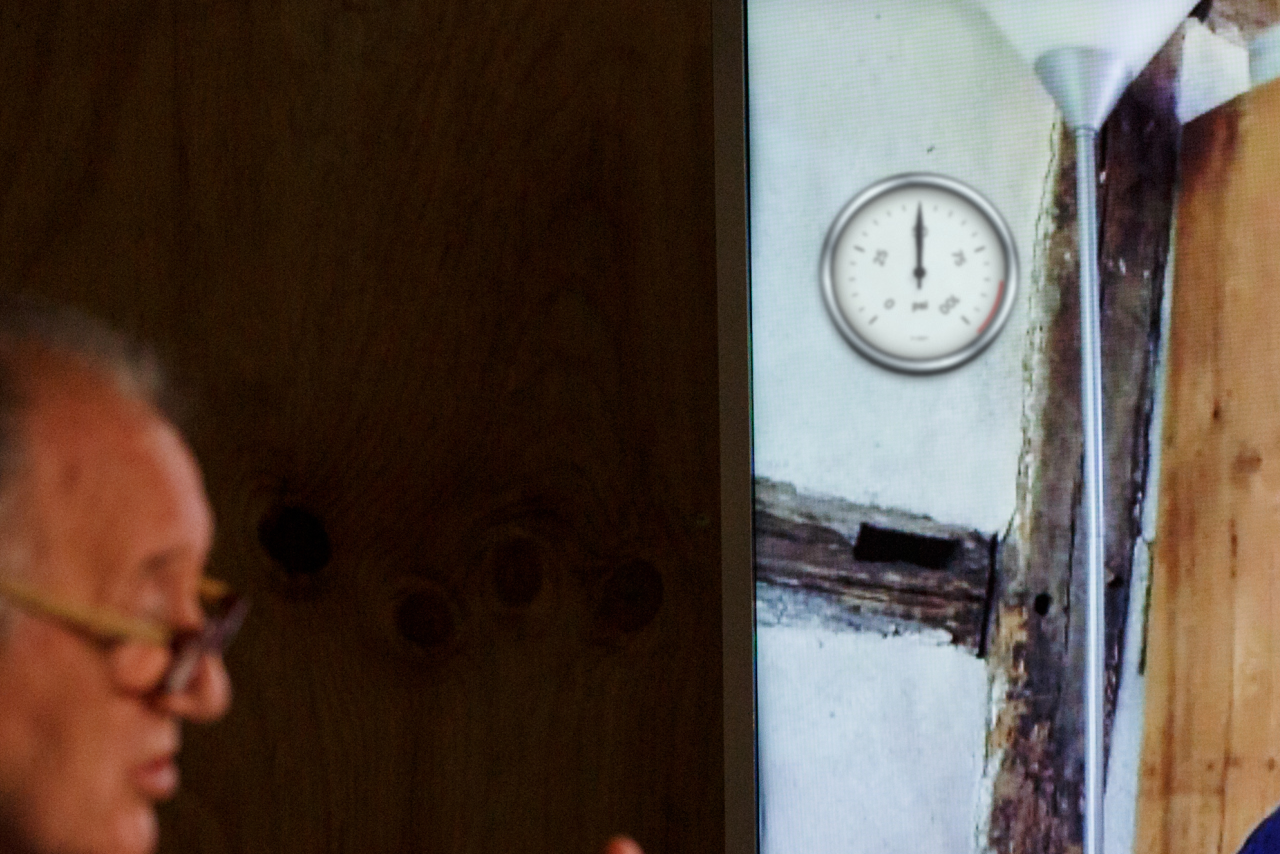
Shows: 50 psi
